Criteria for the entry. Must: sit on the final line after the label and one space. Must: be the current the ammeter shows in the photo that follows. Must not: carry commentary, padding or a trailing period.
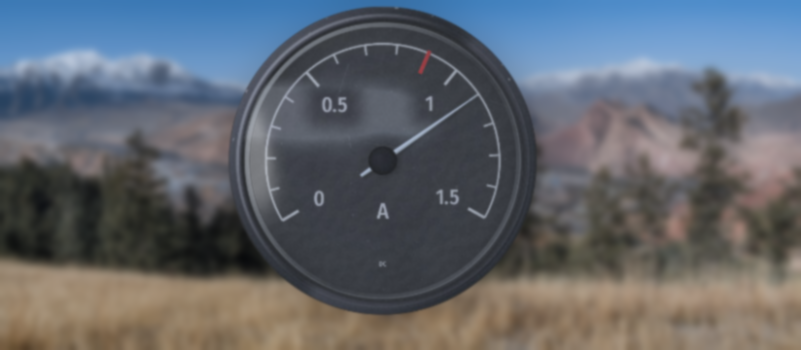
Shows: 1.1 A
